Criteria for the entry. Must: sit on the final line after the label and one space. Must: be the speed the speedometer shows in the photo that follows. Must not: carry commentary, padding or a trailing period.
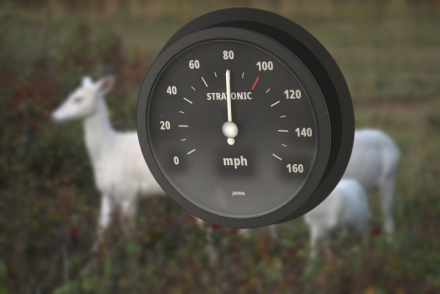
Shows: 80 mph
